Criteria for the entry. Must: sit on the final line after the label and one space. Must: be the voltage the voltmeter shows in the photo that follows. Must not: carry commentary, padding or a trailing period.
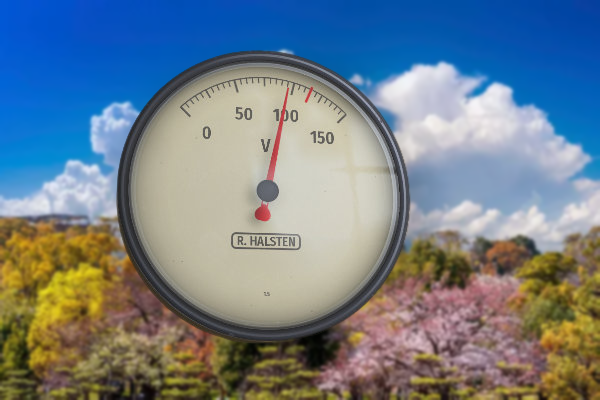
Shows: 95 V
